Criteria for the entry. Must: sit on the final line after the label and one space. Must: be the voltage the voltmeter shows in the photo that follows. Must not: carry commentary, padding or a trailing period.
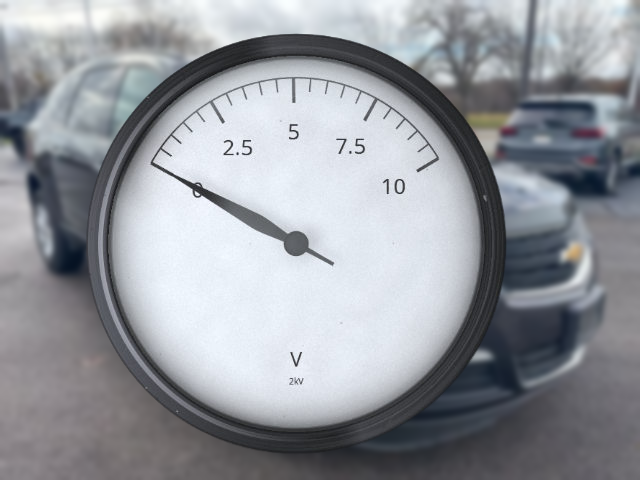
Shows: 0 V
